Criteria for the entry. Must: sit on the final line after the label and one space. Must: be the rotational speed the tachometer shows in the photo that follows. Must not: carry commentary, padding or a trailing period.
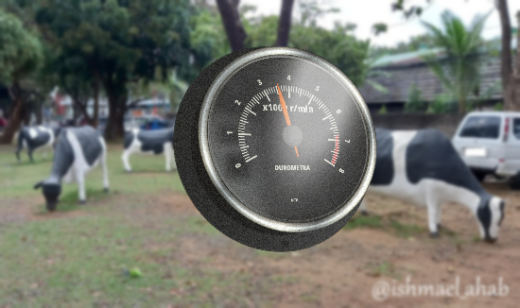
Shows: 3500 rpm
